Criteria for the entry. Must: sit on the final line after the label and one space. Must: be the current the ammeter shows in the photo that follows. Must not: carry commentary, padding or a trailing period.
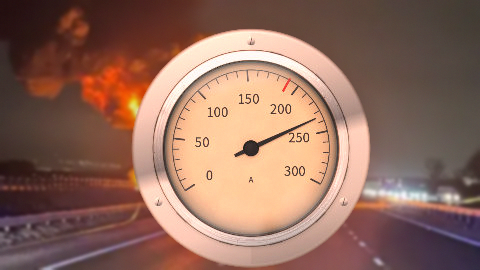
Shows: 235 A
